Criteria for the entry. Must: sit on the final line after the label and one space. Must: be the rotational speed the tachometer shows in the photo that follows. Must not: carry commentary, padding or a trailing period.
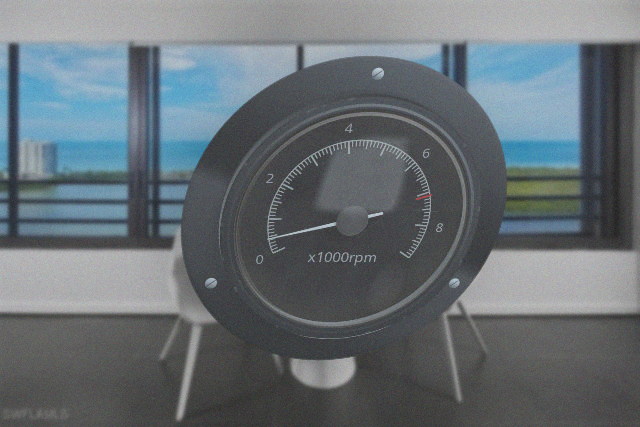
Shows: 500 rpm
